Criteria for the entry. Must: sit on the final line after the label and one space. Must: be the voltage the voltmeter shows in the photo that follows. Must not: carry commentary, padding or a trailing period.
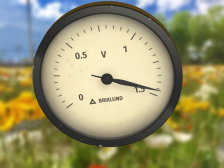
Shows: 1.45 V
